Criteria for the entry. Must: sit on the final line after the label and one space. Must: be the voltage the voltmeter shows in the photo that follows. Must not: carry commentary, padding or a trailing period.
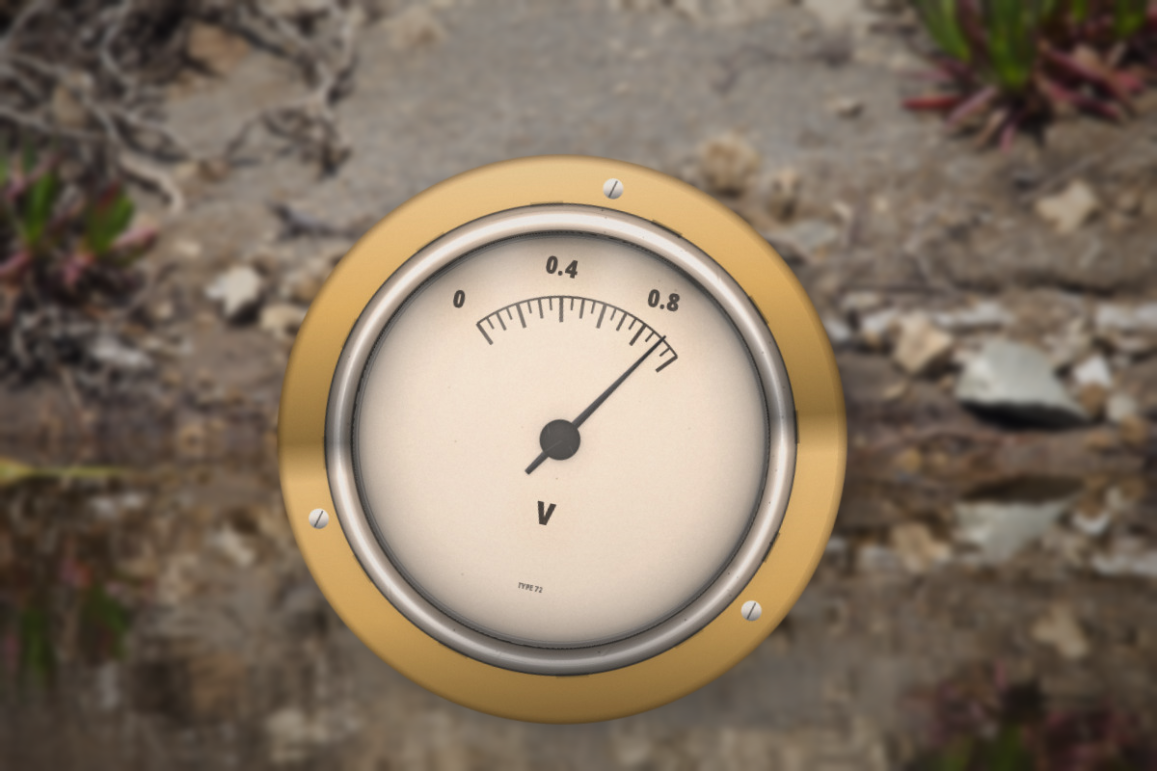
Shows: 0.9 V
